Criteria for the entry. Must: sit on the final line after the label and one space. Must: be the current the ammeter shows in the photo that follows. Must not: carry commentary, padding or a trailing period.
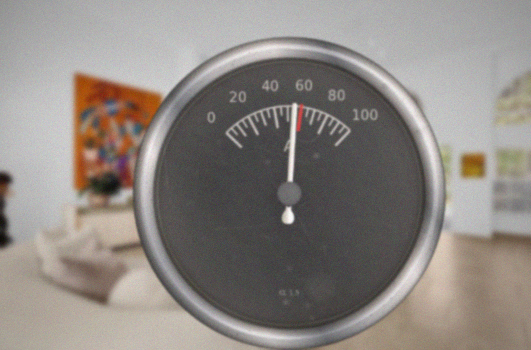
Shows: 55 A
